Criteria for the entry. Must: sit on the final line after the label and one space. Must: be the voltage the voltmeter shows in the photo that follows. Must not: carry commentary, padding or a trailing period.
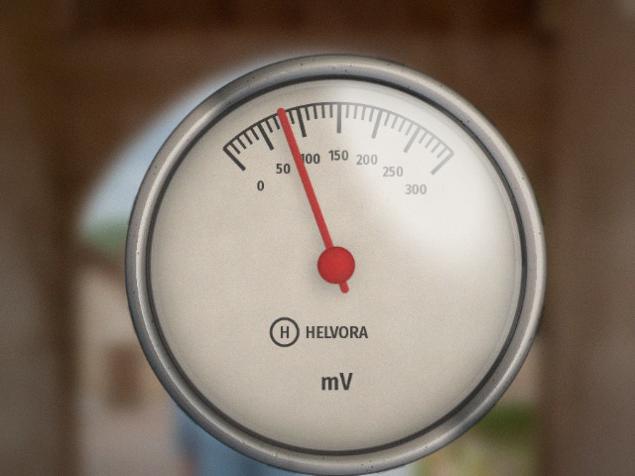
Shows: 80 mV
